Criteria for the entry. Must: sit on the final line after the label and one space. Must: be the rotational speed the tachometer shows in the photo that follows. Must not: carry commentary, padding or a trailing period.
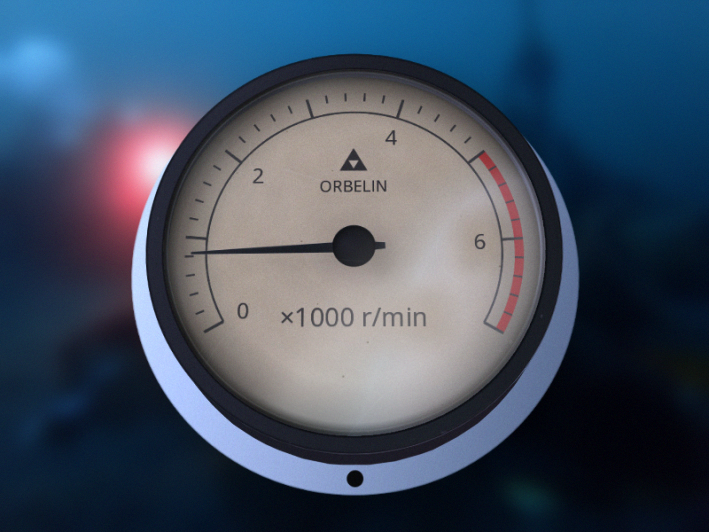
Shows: 800 rpm
